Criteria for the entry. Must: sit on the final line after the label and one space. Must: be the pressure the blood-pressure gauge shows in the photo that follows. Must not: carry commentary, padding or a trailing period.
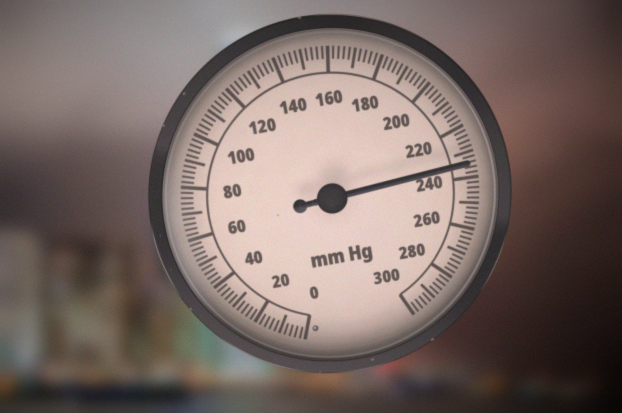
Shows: 234 mmHg
